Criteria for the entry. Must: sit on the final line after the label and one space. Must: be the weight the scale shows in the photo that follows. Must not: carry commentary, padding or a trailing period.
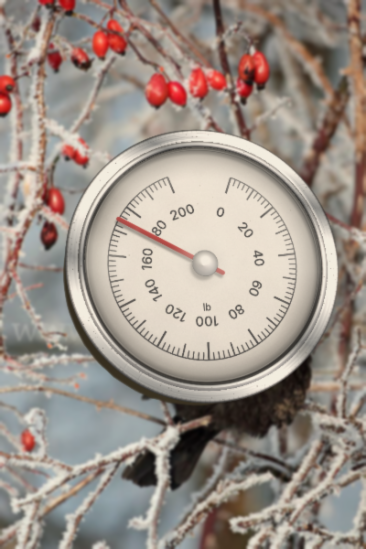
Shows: 174 lb
